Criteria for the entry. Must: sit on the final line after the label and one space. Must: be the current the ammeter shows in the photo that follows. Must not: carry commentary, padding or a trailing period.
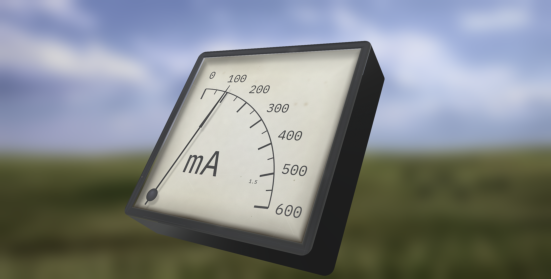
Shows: 100 mA
